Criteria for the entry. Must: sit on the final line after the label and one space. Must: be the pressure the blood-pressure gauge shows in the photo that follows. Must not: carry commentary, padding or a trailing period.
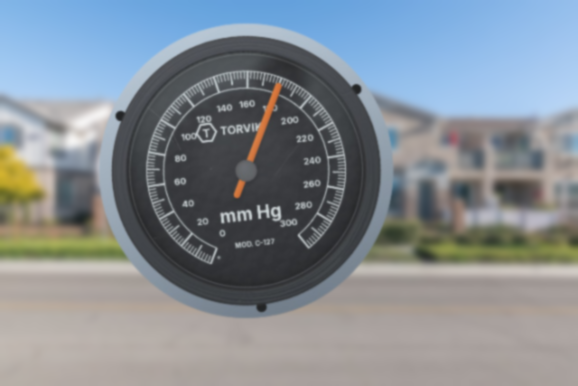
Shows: 180 mmHg
